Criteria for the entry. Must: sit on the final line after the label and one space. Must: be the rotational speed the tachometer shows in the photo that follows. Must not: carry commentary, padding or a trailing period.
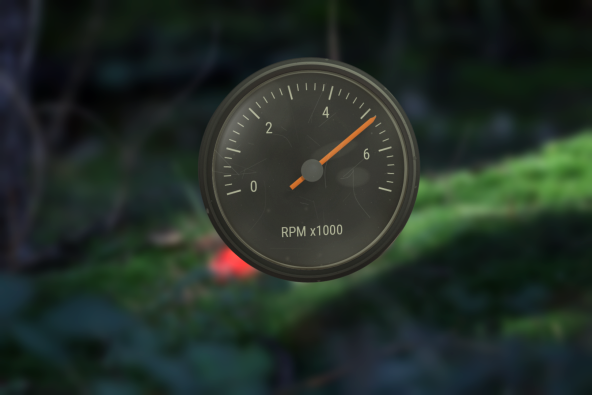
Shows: 5200 rpm
